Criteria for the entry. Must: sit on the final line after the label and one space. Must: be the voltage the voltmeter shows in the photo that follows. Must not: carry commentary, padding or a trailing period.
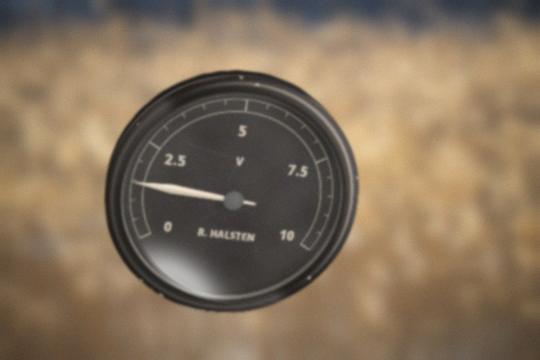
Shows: 1.5 V
